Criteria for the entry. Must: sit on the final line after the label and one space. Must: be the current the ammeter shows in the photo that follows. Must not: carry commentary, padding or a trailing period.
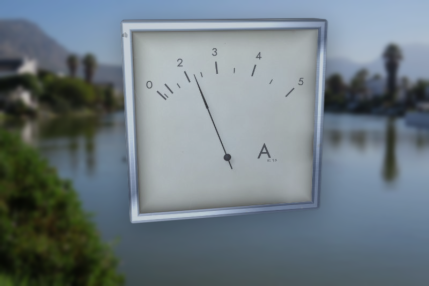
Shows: 2.25 A
